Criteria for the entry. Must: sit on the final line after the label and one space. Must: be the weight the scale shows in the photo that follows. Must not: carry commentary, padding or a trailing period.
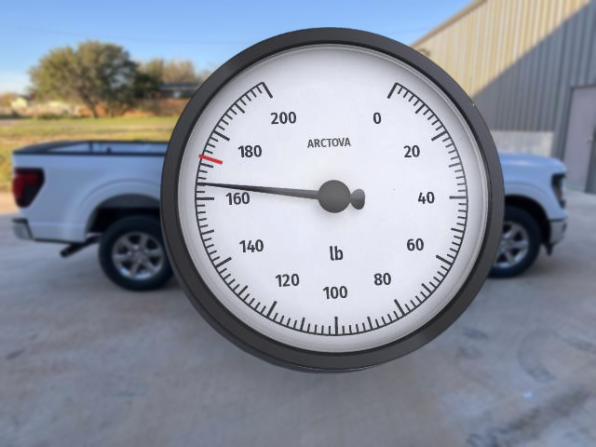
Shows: 164 lb
